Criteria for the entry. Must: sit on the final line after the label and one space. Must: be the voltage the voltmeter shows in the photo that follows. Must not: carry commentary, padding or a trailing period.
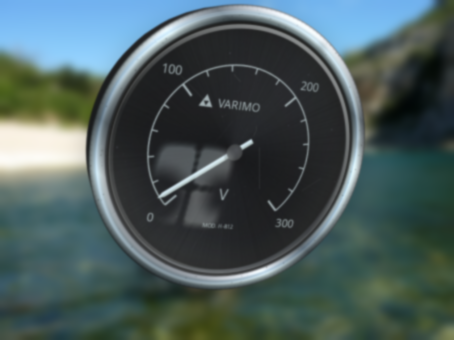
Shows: 10 V
